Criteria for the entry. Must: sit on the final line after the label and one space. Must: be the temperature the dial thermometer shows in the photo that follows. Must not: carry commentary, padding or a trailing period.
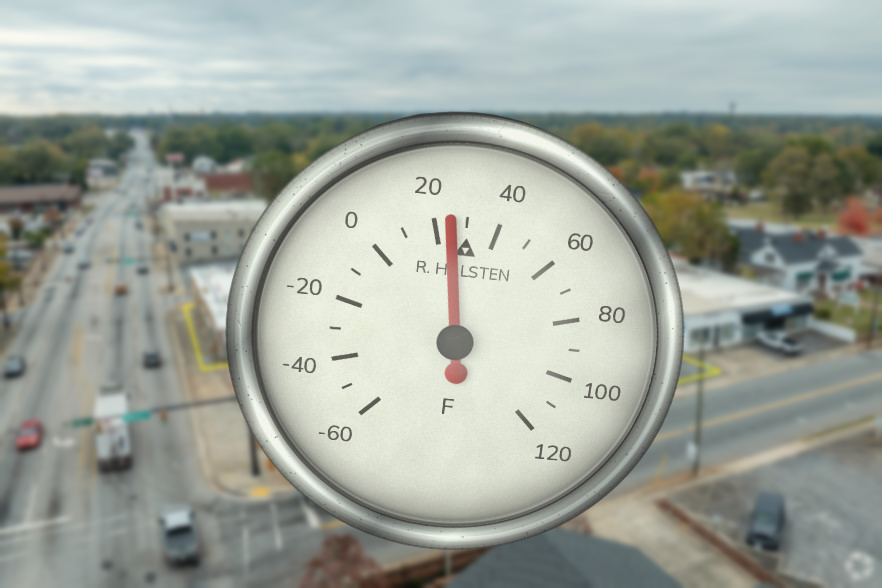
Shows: 25 °F
